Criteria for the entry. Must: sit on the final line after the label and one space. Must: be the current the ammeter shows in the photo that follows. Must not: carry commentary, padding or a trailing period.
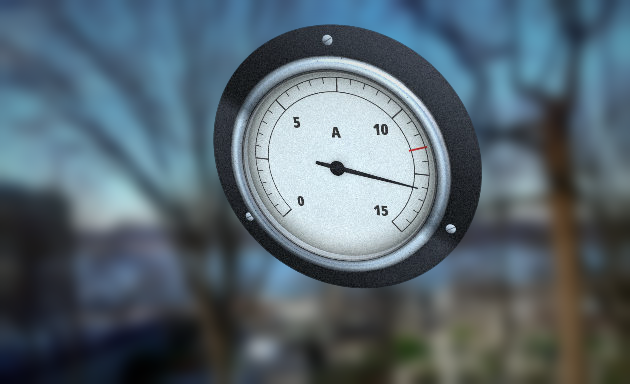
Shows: 13 A
